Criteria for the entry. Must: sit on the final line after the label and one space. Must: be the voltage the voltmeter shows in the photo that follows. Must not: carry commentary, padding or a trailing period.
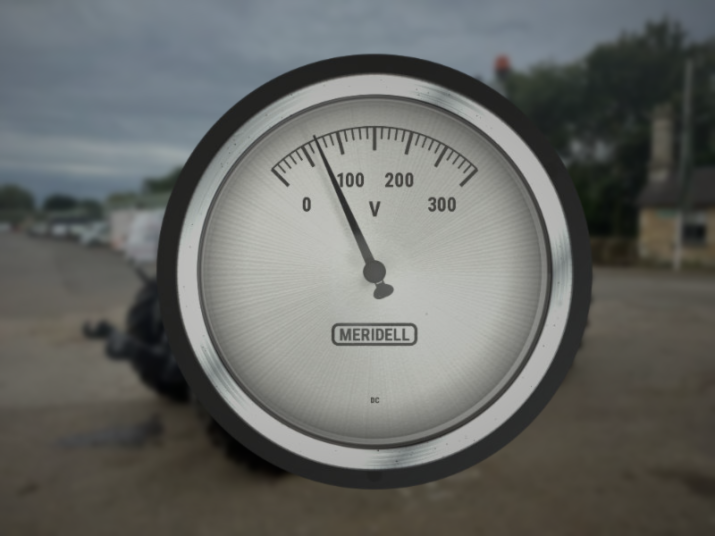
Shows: 70 V
